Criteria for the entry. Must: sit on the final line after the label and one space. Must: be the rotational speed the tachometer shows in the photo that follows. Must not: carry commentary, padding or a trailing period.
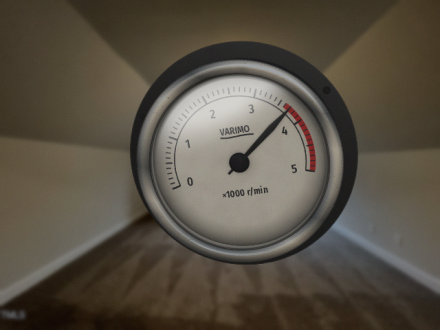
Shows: 3700 rpm
